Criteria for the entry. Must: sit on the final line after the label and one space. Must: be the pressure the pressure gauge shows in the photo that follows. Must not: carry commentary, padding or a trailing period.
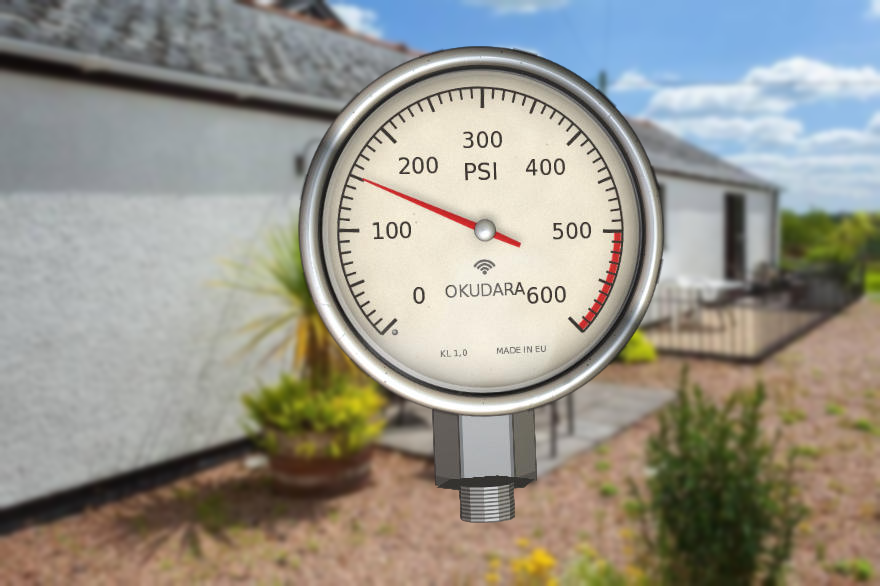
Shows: 150 psi
